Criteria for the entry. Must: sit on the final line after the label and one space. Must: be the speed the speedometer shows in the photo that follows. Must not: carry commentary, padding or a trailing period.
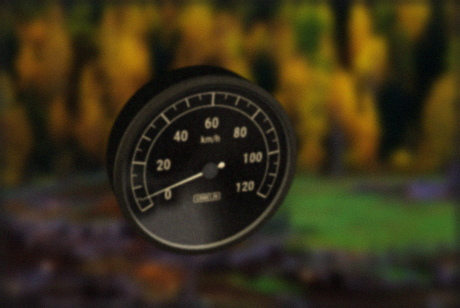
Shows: 5 km/h
